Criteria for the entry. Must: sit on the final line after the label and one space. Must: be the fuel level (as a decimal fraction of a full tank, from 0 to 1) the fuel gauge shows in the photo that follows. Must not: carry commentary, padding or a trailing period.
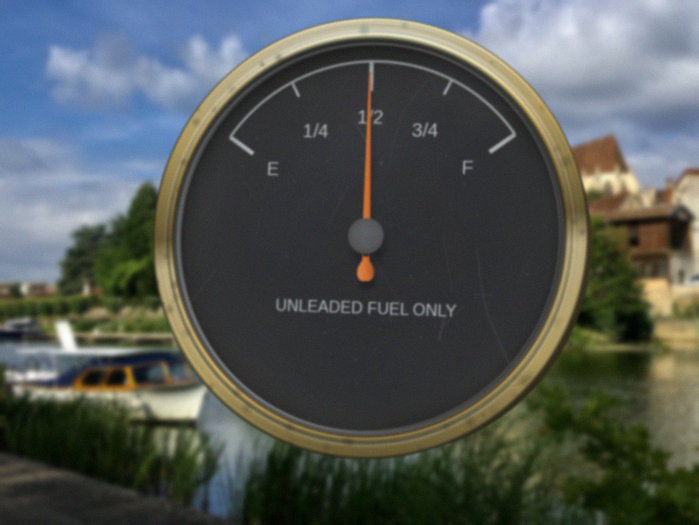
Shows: 0.5
